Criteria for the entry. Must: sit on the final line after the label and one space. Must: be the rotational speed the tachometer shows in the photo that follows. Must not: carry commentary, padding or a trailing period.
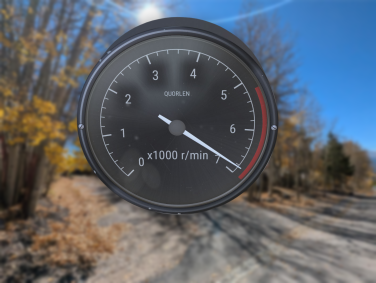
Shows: 6800 rpm
